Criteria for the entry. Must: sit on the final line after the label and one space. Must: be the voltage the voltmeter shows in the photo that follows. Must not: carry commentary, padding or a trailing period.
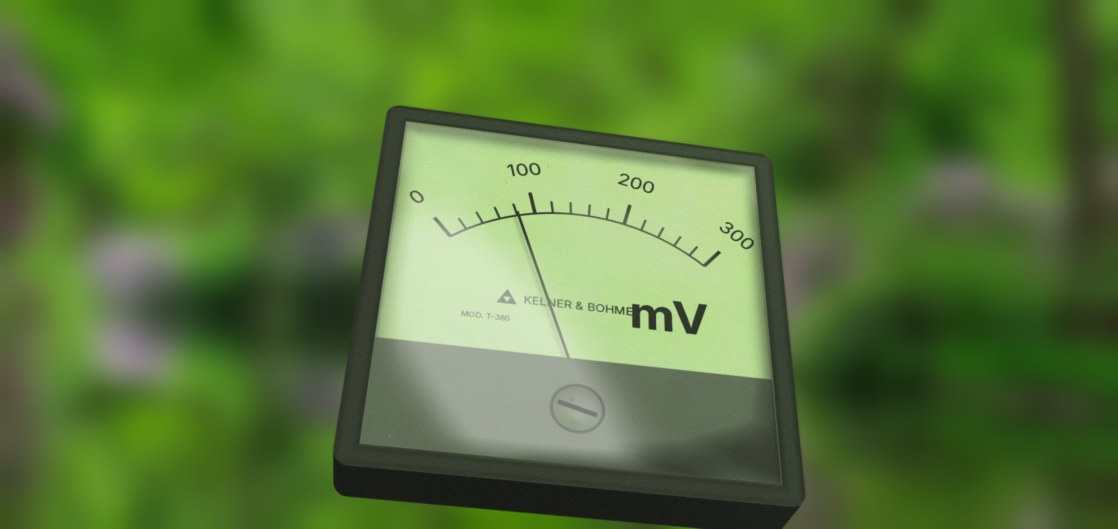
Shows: 80 mV
